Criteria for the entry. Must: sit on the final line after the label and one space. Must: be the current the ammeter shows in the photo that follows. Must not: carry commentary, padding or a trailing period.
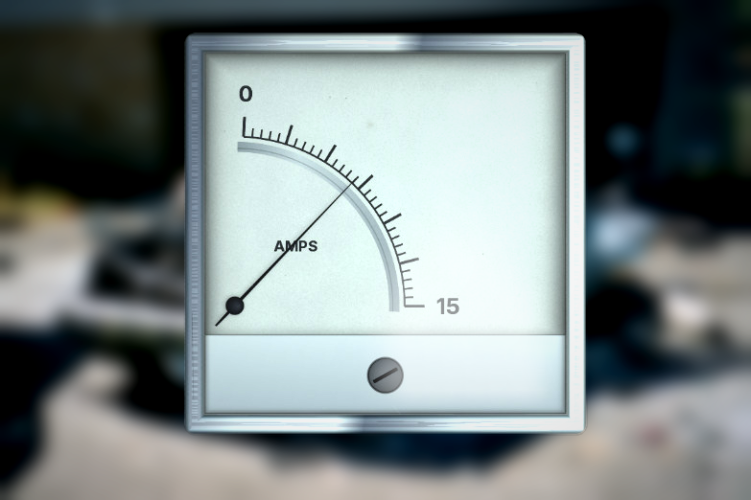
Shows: 7 A
